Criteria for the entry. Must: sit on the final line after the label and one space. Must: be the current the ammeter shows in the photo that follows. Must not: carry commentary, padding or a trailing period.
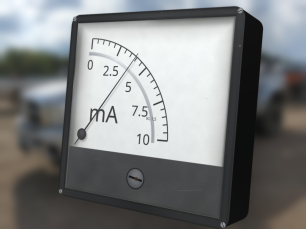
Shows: 4 mA
